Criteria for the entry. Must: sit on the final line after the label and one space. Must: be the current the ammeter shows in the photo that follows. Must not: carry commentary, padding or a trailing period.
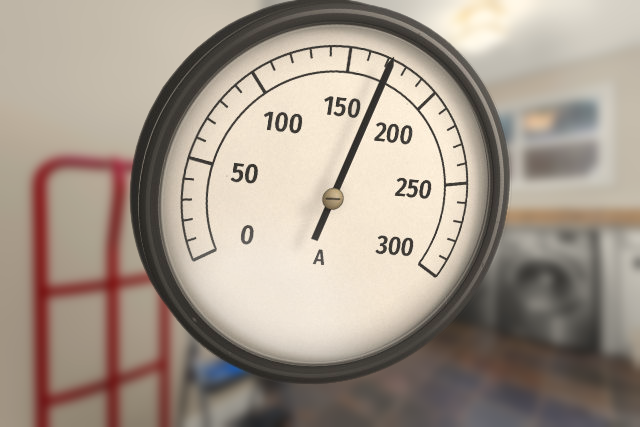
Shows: 170 A
